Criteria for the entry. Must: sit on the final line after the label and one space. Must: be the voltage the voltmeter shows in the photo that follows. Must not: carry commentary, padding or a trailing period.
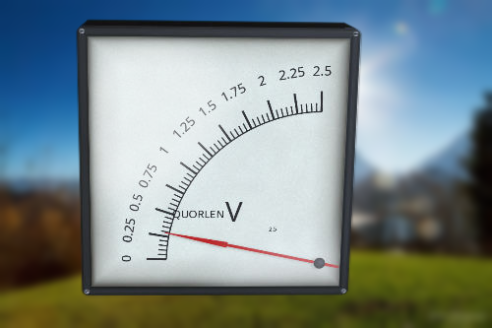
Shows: 0.3 V
